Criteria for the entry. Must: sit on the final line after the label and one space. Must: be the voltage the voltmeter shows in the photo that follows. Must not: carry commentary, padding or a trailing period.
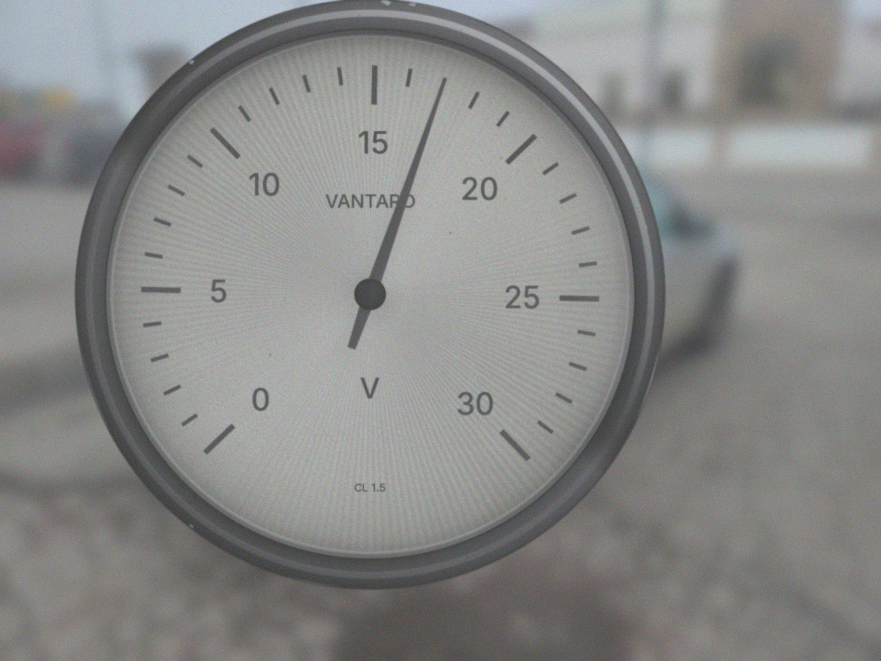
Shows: 17 V
